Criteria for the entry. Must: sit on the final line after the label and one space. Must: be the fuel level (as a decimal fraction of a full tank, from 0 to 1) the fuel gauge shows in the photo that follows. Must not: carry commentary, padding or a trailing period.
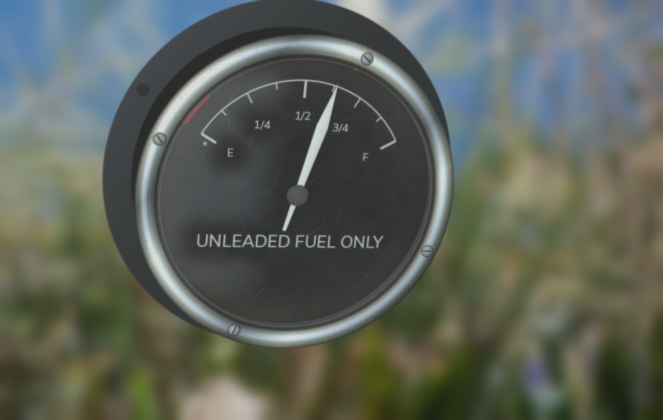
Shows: 0.625
